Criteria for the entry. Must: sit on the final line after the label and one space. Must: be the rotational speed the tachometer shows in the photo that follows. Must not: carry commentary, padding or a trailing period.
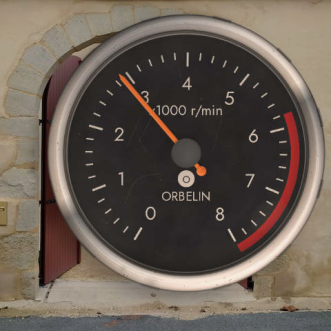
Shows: 2900 rpm
